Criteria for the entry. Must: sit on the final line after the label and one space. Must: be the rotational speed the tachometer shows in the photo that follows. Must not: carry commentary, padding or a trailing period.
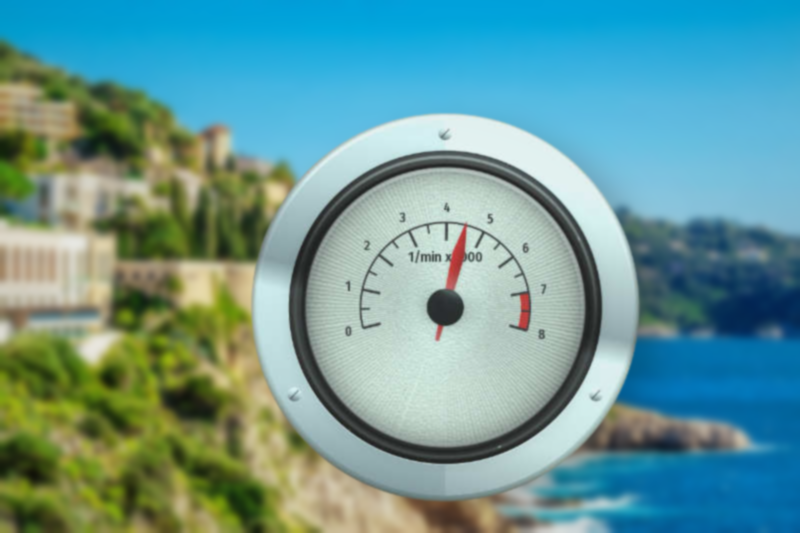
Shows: 4500 rpm
